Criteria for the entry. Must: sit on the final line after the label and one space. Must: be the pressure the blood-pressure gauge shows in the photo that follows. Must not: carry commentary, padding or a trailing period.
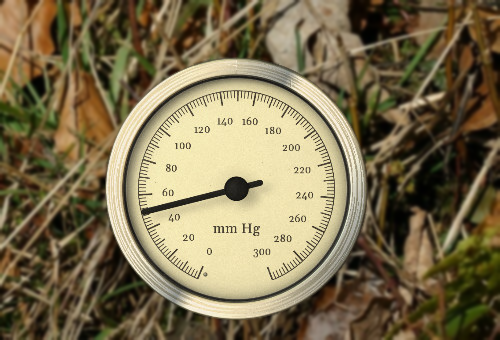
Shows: 50 mmHg
